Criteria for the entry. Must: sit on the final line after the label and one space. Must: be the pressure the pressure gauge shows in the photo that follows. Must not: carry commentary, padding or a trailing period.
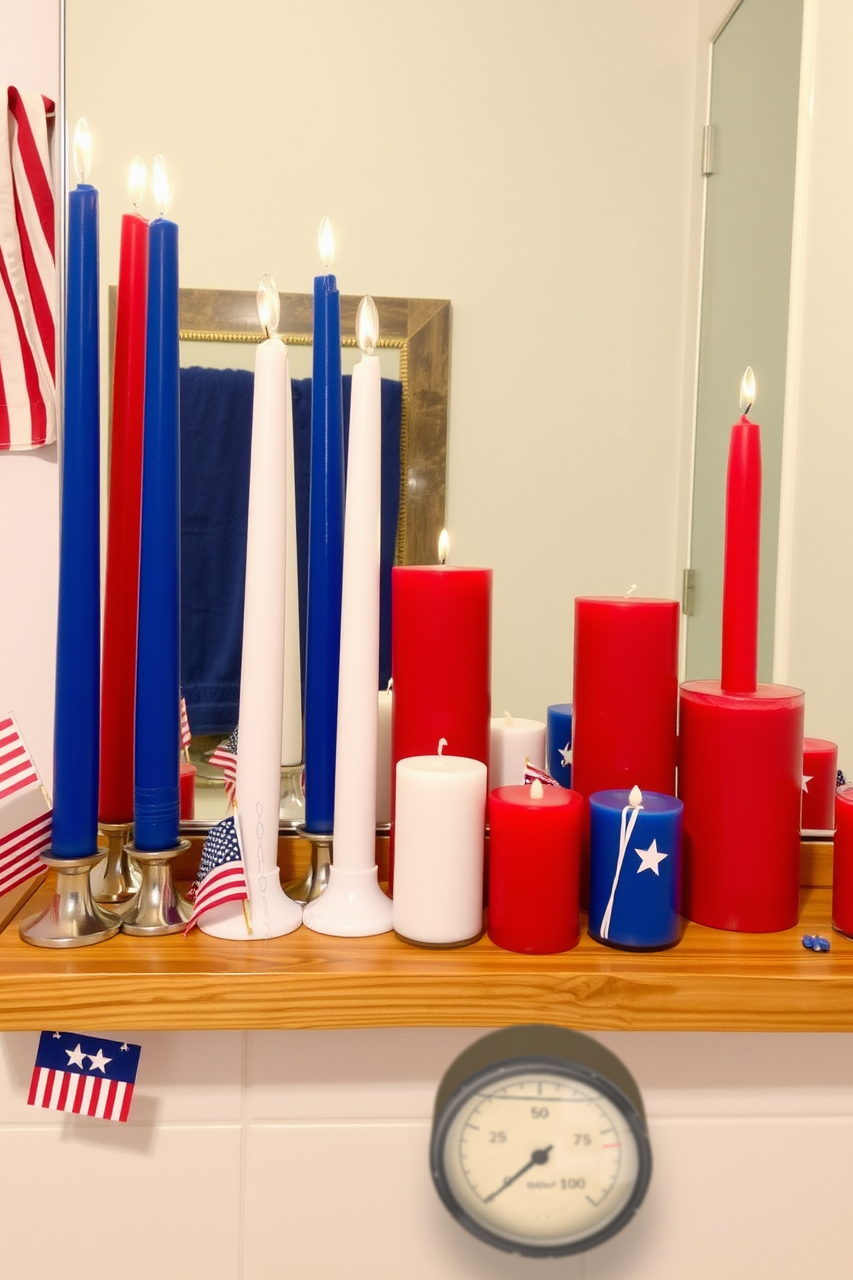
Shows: 0 psi
